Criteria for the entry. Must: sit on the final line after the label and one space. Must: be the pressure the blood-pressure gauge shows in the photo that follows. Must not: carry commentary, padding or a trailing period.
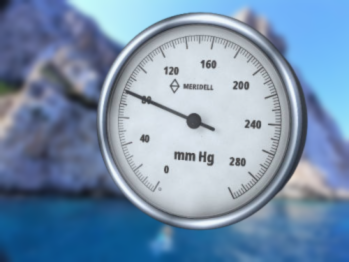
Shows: 80 mmHg
